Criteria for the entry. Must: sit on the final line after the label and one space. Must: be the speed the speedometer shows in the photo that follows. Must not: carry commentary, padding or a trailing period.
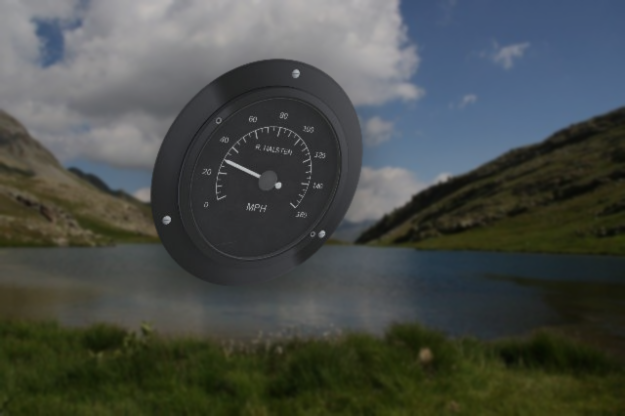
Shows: 30 mph
